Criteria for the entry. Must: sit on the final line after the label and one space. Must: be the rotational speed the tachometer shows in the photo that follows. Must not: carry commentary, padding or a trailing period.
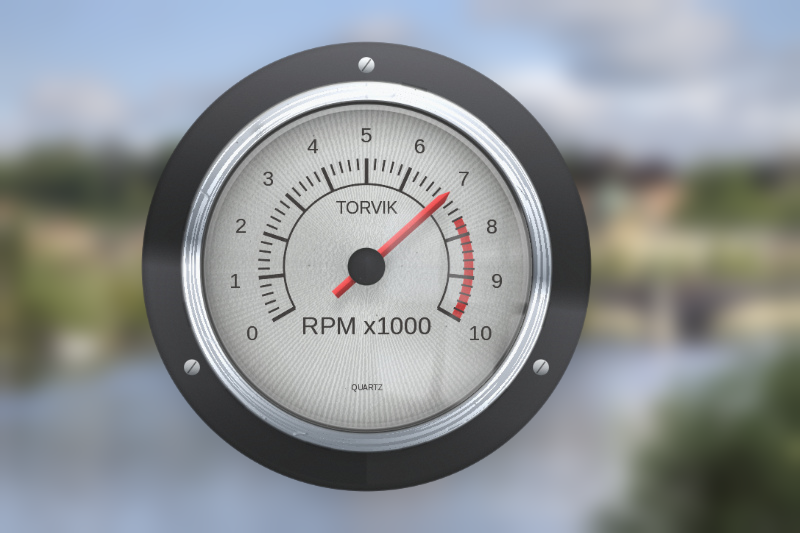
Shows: 7000 rpm
